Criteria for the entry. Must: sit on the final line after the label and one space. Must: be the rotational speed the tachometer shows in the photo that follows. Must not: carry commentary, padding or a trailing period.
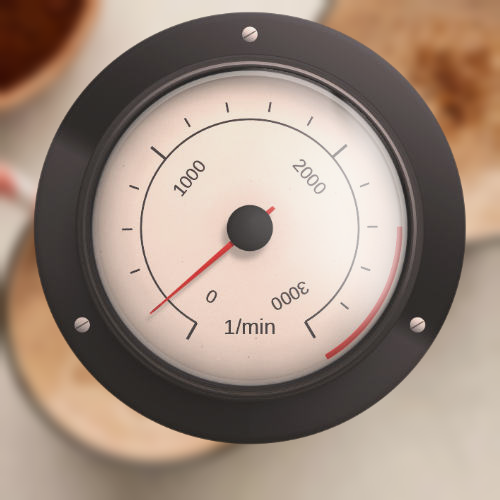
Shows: 200 rpm
